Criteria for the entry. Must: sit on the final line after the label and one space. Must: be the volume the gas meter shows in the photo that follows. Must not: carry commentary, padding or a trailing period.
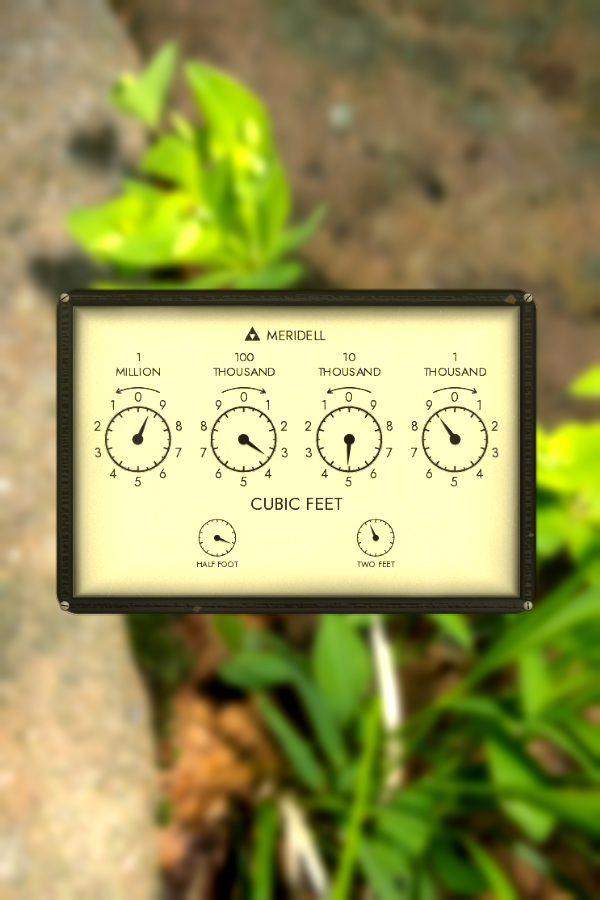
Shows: 934900 ft³
